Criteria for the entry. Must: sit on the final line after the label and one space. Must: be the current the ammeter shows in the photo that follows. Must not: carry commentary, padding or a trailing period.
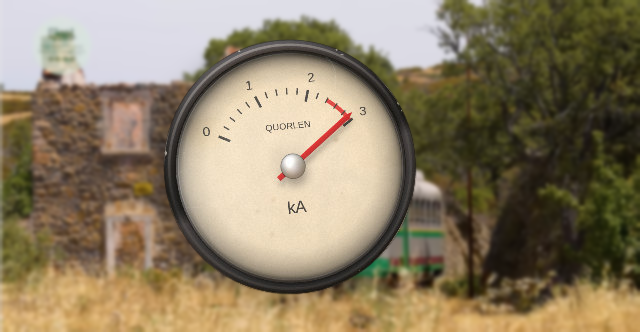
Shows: 2.9 kA
